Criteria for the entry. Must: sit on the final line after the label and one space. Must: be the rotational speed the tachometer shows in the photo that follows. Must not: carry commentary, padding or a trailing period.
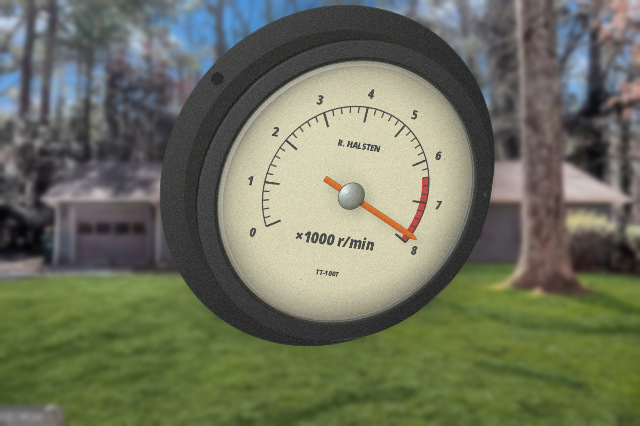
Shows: 7800 rpm
